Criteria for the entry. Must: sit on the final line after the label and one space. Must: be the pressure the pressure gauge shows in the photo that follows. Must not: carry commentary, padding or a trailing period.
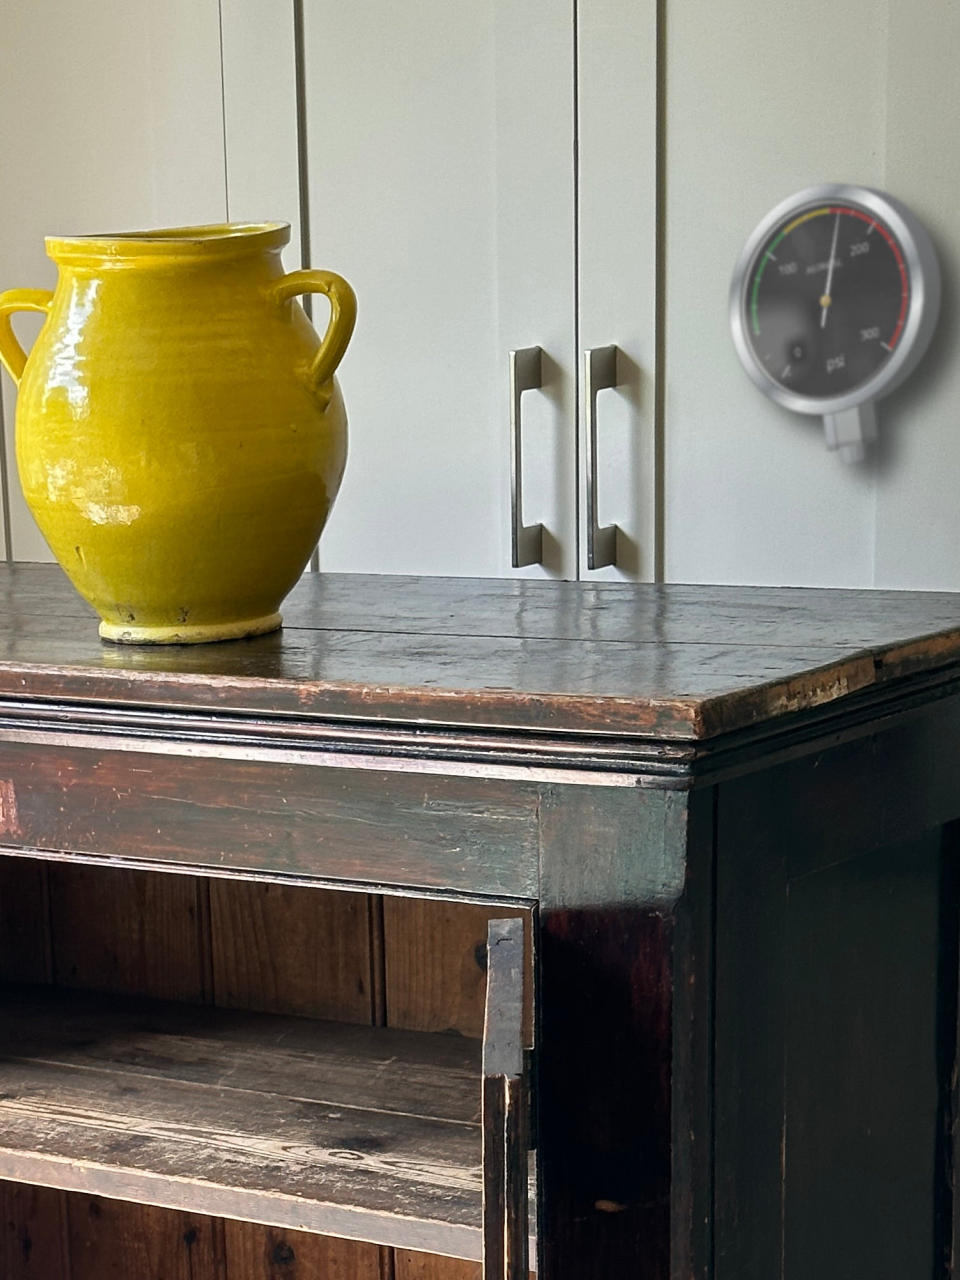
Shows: 170 psi
